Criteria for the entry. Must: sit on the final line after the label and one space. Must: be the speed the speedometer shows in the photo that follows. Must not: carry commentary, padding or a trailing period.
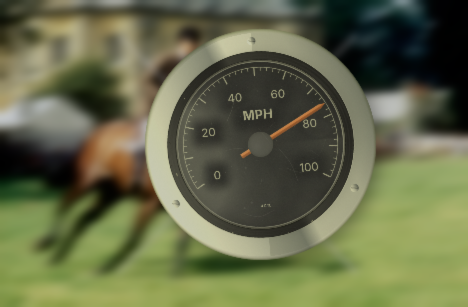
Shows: 76 mph
